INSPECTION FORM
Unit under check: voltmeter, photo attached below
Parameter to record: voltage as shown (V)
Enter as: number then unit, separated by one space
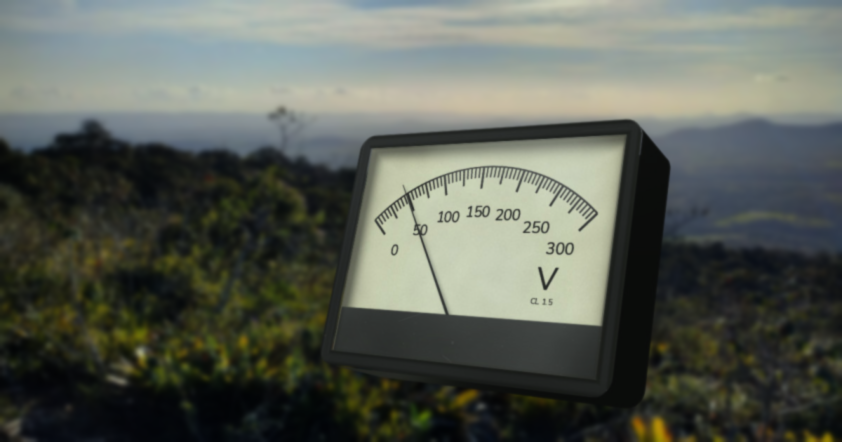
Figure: 50 V
